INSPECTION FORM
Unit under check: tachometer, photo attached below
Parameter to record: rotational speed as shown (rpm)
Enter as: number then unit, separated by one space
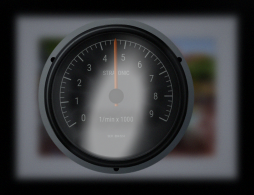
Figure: 4600 rpm
